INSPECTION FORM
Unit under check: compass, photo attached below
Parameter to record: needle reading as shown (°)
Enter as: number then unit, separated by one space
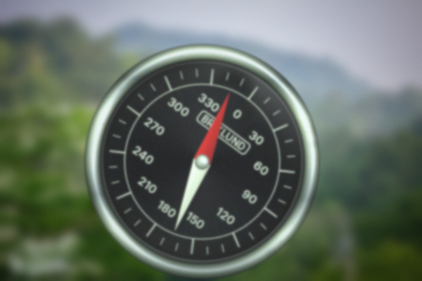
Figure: 345 °
